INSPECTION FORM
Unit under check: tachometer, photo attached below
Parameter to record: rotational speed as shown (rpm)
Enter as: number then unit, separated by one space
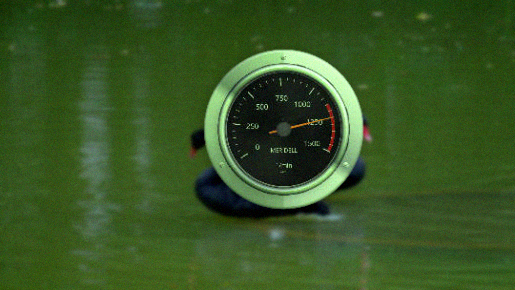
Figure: 1250 rpm
